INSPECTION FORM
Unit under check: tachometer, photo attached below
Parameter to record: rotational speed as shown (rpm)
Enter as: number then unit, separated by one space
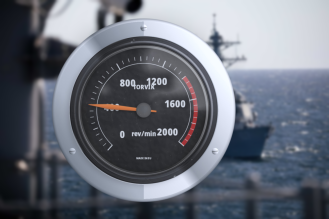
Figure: 400 rpm
